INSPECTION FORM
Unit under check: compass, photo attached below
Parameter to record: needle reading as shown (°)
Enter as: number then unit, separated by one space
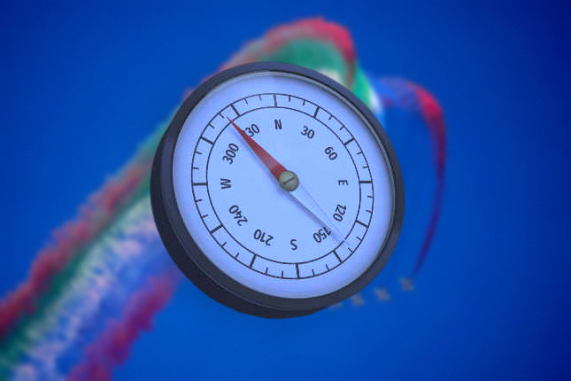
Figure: 320 °
